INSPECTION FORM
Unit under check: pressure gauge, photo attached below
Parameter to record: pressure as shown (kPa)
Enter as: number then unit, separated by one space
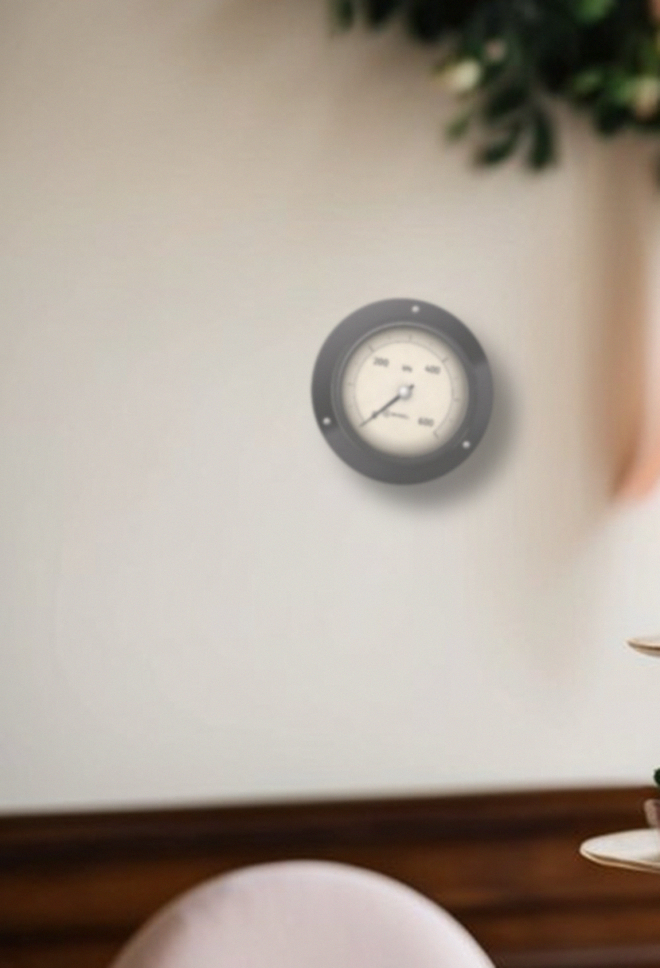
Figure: 0 kPa
